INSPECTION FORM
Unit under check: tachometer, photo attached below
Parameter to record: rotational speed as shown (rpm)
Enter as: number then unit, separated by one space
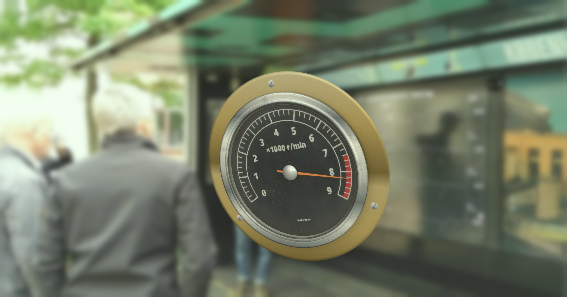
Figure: 8200 rpm
